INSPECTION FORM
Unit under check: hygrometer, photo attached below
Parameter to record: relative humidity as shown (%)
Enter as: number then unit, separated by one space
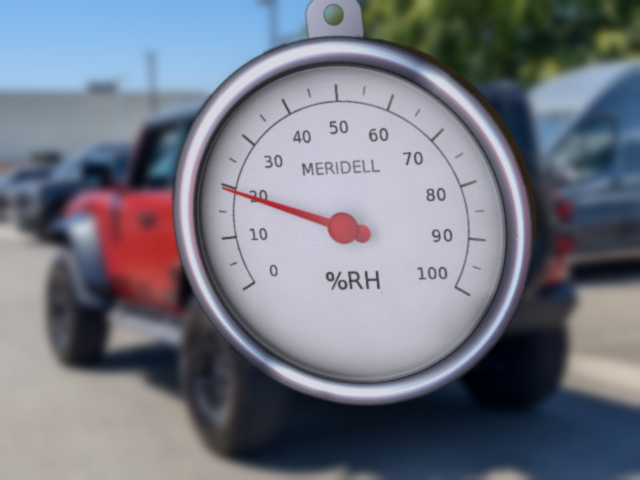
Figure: 20 %
